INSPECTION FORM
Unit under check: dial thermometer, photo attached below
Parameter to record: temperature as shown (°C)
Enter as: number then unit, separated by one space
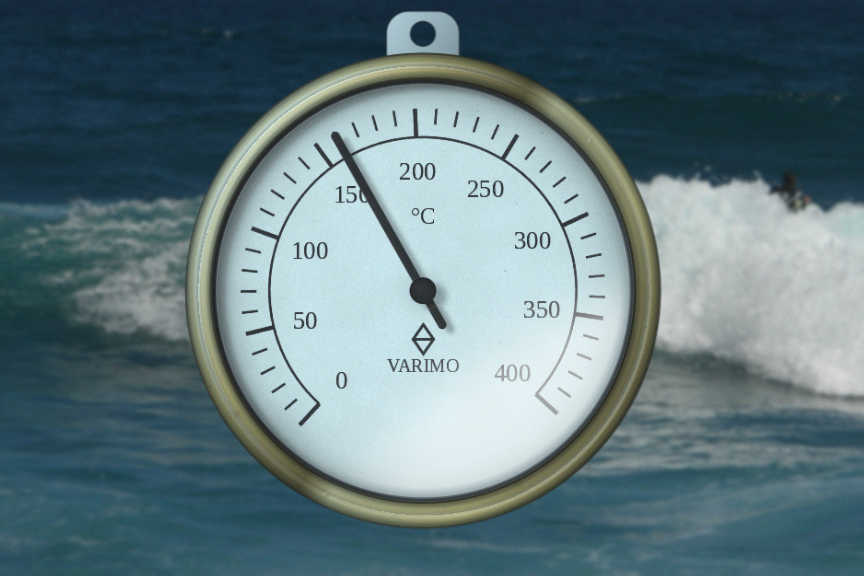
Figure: 160 °C
